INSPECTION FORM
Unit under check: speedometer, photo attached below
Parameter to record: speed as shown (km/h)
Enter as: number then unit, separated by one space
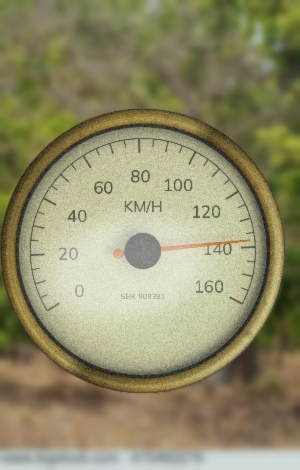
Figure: 137.5 km/h
